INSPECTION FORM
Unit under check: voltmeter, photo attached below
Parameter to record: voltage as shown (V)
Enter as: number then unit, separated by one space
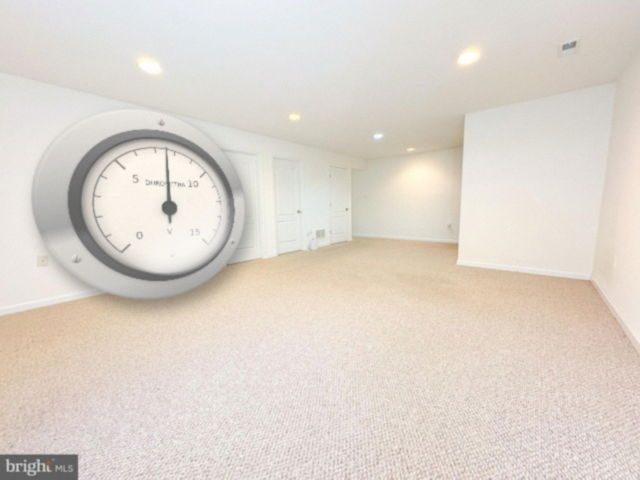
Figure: 7.5 V
